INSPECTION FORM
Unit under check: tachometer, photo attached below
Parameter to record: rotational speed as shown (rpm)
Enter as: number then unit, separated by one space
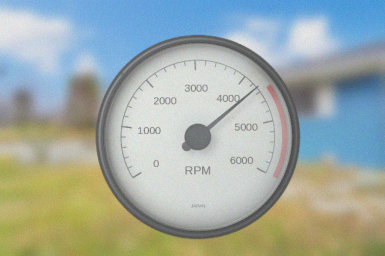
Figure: 4300 rpm
